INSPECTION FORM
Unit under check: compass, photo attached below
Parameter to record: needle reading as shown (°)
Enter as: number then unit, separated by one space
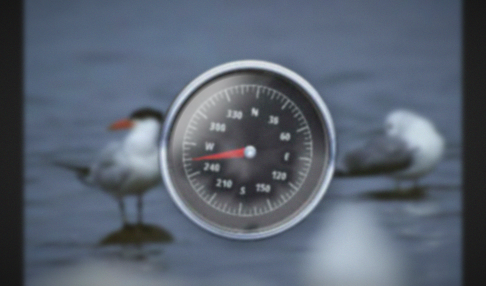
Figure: 255 °
